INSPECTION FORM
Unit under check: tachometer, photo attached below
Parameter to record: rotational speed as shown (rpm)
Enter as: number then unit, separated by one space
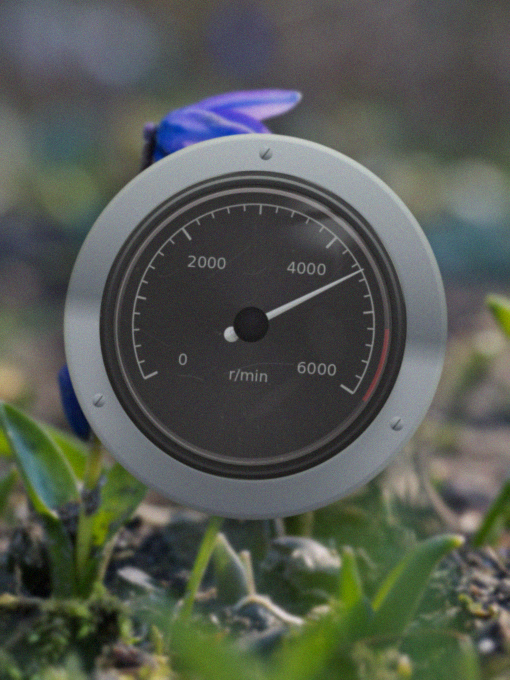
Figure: 4500 rpm
